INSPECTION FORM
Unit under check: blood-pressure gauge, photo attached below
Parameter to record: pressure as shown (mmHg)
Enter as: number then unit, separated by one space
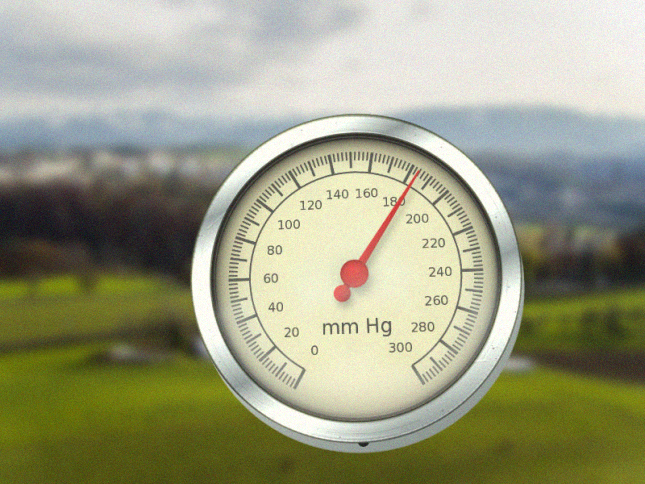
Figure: 184 mmHg
